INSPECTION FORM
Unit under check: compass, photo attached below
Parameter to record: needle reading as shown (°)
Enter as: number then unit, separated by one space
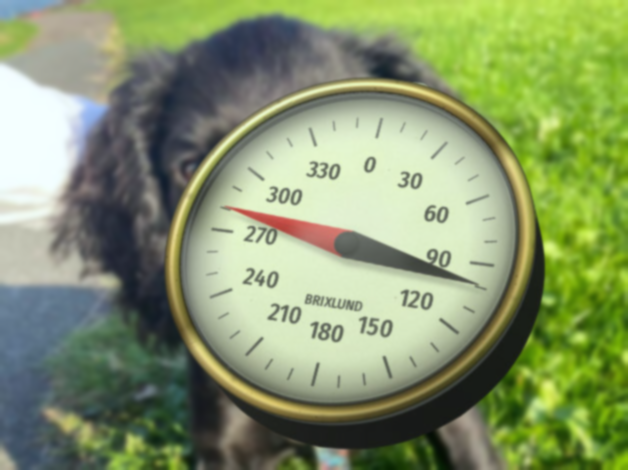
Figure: 280 °
